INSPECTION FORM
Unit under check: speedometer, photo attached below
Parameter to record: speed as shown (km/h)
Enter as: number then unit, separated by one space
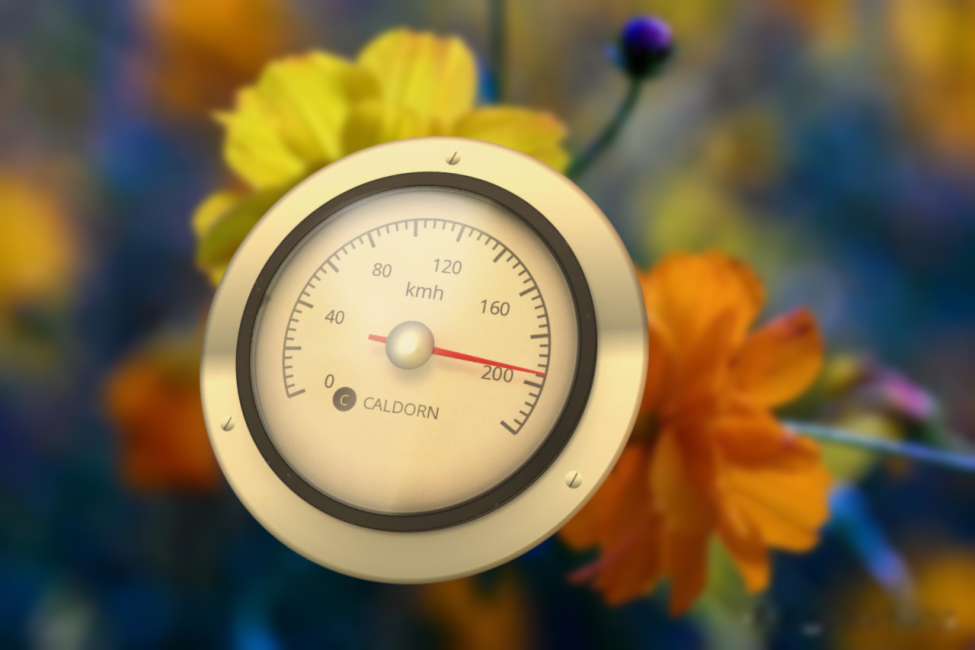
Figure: 196 km/h
